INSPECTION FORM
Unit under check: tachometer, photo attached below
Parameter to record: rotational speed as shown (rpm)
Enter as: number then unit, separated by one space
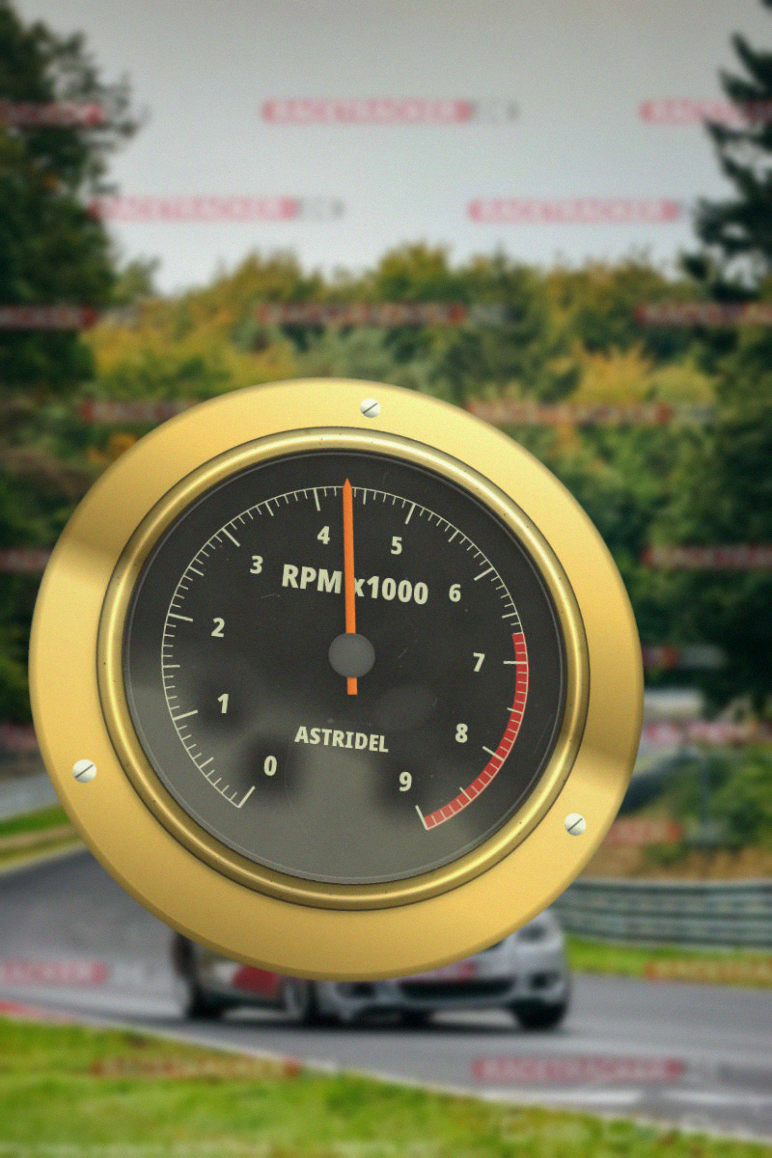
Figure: 4300 rpm
